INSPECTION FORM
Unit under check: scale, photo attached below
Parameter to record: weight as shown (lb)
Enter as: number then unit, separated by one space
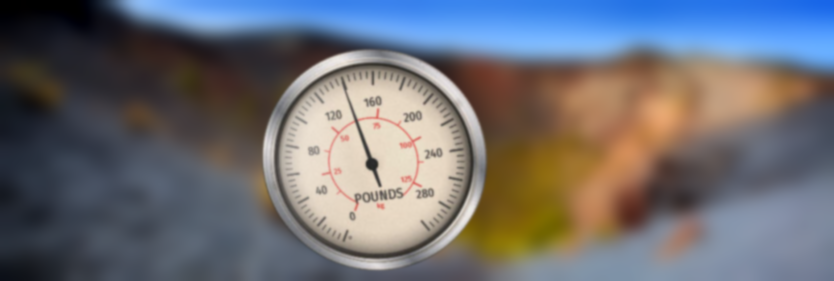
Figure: 140 lb
